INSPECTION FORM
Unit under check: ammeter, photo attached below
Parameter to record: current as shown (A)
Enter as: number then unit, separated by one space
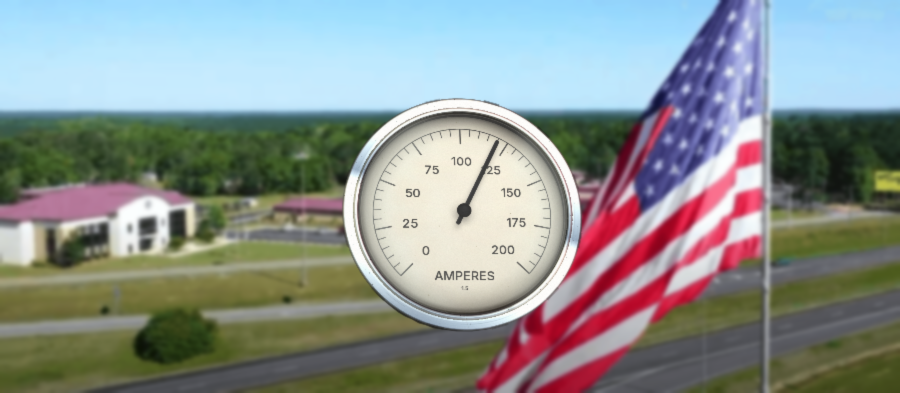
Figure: 120 A
